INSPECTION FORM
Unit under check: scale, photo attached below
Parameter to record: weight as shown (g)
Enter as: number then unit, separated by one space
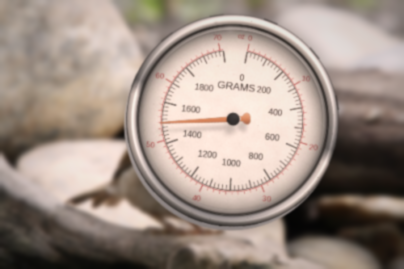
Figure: 1500 g
